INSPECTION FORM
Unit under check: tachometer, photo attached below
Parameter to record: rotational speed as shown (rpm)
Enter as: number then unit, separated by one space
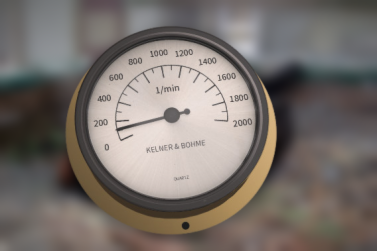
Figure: 100 rpm
